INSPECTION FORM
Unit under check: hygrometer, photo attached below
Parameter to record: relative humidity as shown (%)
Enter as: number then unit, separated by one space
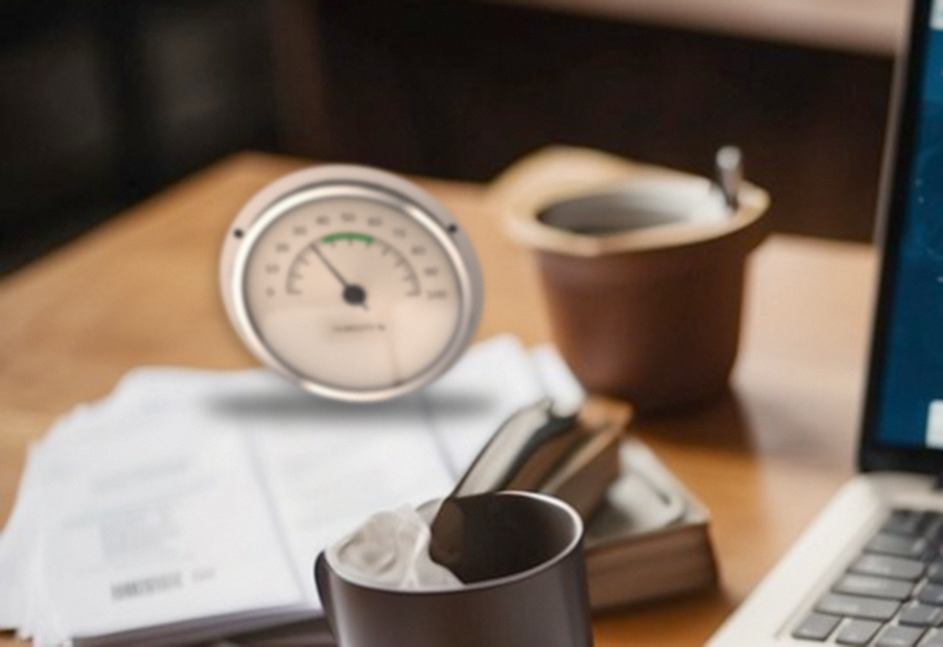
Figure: 30 %
